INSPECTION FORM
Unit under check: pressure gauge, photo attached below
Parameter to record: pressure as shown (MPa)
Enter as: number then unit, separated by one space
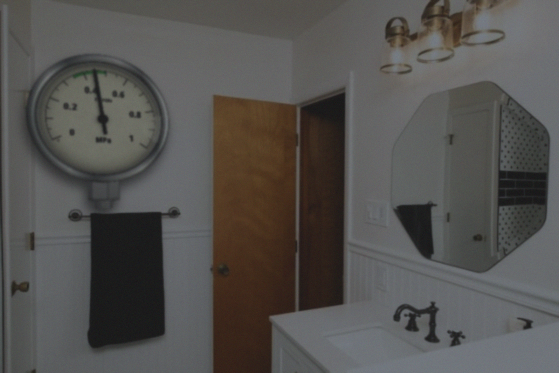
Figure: 0.45 MPa
